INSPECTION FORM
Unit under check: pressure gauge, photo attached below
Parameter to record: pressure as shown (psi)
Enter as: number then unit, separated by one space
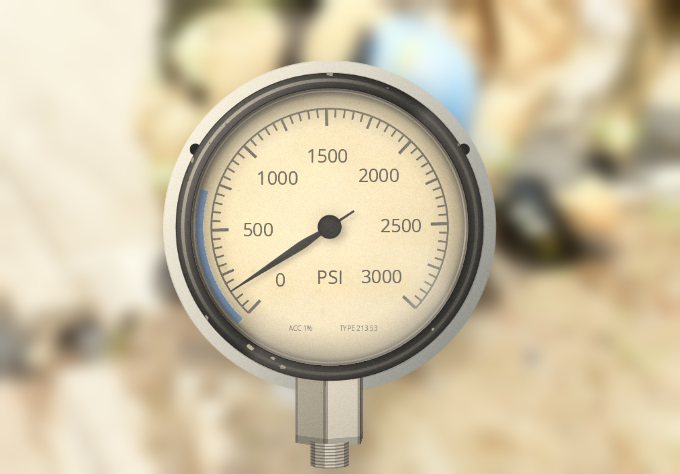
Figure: 150 psi
